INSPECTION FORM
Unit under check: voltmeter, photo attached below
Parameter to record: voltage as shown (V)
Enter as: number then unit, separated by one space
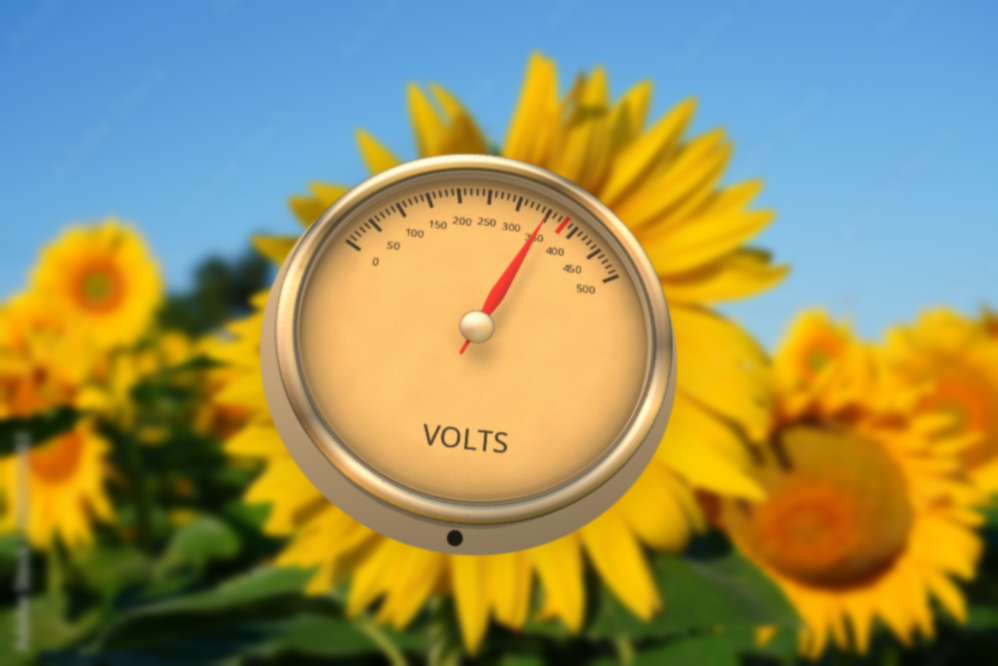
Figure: 350 V
